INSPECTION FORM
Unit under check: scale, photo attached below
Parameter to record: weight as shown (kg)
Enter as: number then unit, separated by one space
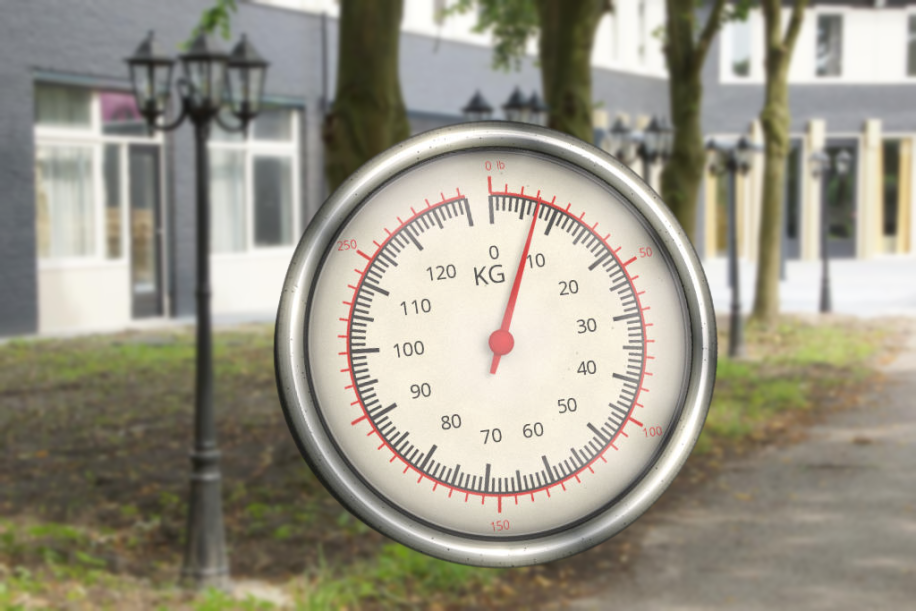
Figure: 7 kg
